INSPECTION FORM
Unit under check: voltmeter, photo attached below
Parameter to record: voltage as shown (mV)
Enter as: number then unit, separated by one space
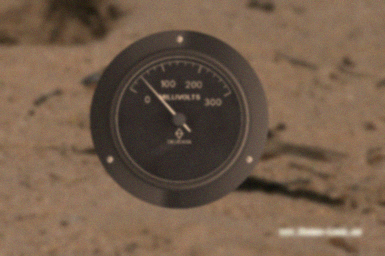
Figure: 40 mV
